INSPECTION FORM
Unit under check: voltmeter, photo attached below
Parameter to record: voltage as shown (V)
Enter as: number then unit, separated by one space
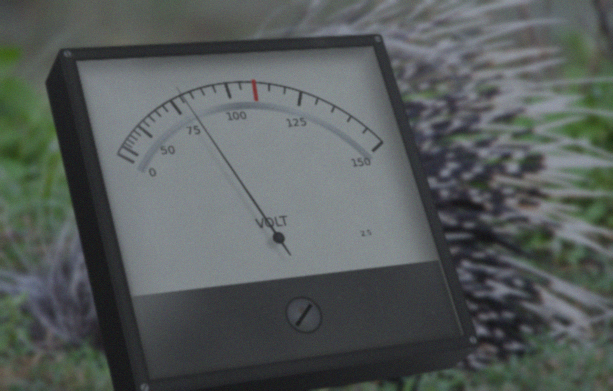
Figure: 80 V
